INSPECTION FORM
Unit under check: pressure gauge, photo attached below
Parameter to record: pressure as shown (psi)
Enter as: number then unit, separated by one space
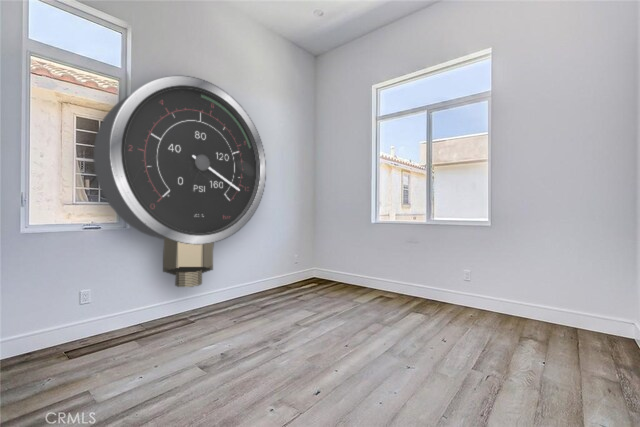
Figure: 150 psi
